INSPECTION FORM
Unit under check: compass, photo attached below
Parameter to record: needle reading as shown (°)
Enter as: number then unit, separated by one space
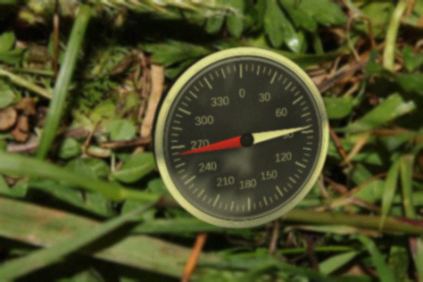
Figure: 265 °
